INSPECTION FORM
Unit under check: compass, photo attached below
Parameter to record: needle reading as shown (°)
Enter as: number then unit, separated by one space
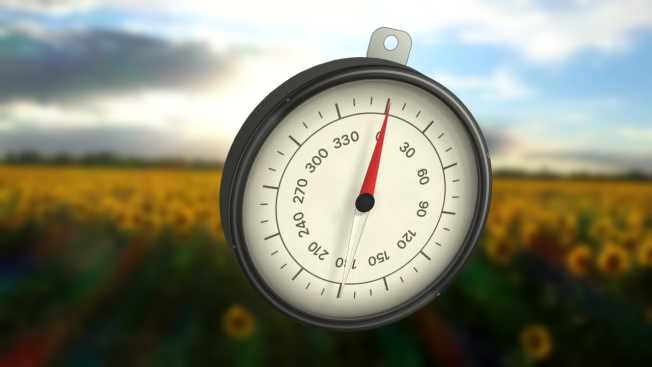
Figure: 0 °
